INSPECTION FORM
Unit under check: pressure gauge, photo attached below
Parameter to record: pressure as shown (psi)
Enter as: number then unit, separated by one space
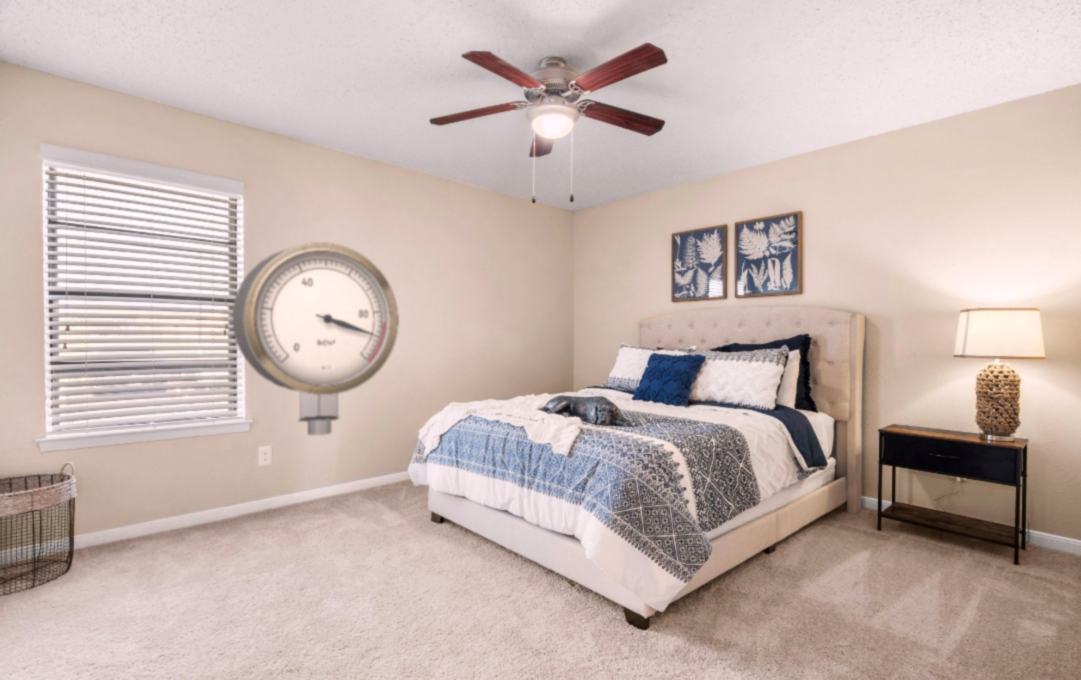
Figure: 90 psi
